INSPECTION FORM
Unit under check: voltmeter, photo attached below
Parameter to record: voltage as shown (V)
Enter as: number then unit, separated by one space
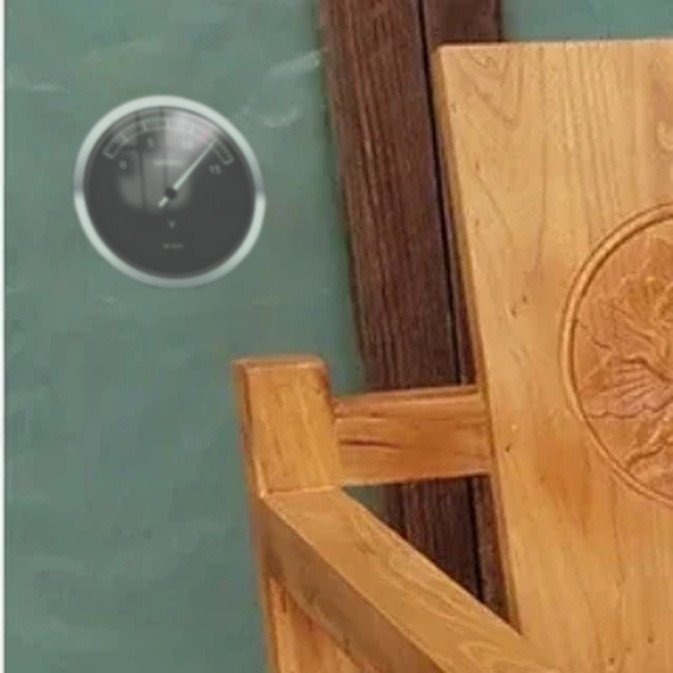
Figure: 12.5 V
